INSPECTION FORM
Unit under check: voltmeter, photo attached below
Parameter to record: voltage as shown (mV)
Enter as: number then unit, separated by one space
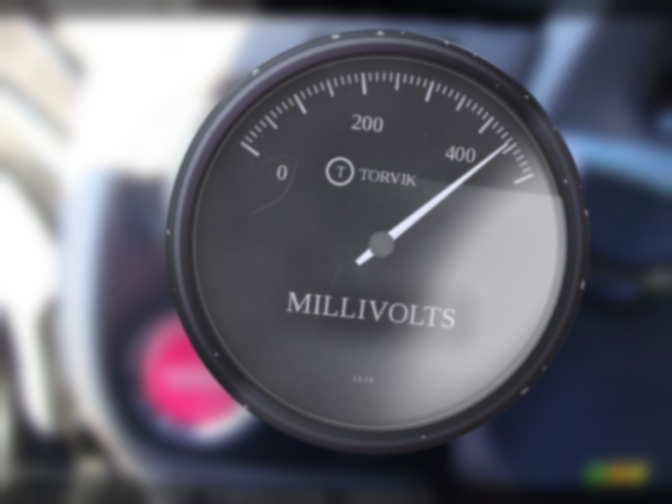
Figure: 440 mV
